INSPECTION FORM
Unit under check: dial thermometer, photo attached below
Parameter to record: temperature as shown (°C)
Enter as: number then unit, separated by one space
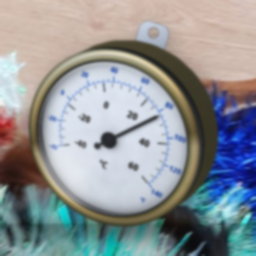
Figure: 28 °C
